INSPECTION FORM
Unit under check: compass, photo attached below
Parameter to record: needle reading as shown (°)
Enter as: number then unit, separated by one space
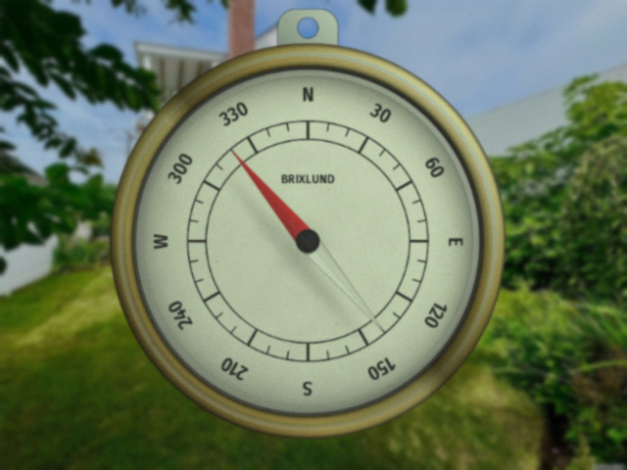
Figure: 320 °
